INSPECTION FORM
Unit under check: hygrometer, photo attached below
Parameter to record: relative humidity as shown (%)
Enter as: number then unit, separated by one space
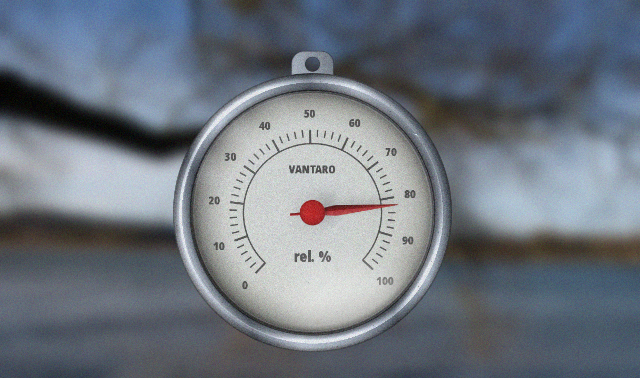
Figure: 82 %
